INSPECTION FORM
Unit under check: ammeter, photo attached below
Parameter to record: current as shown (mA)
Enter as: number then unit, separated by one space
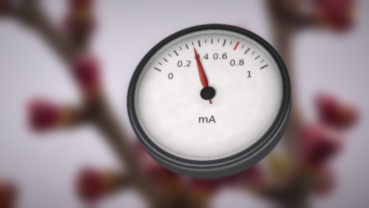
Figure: 0.35 mA
